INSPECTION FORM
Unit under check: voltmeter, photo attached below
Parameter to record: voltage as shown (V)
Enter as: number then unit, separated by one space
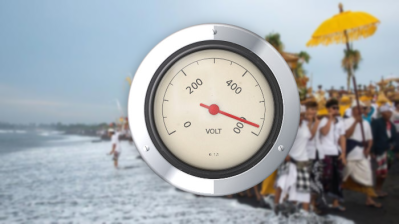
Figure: 575 V
